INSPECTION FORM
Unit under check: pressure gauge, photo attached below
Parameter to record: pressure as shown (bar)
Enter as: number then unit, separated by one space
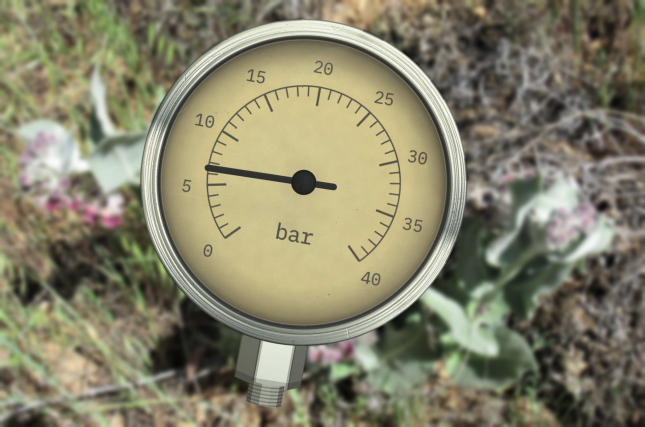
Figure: 6.5 bar
